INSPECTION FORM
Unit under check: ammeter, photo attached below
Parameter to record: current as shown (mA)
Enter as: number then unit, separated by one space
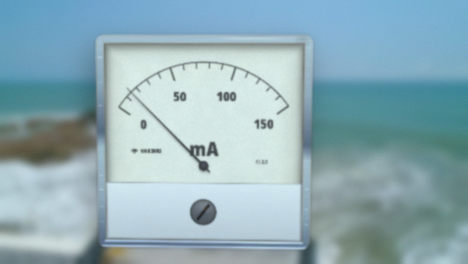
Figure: 15 mA
